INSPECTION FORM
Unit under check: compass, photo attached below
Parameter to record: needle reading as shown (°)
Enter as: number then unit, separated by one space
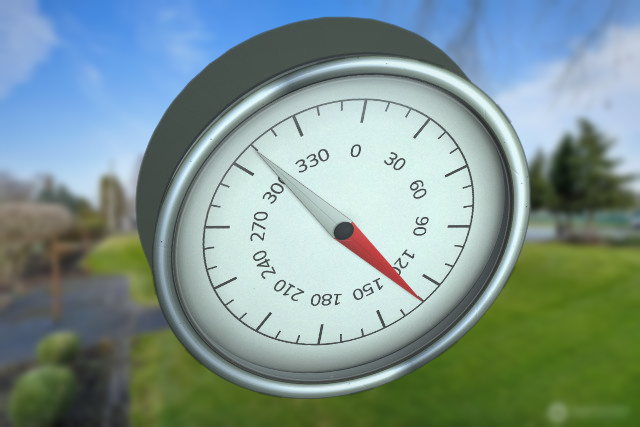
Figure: 130 °
